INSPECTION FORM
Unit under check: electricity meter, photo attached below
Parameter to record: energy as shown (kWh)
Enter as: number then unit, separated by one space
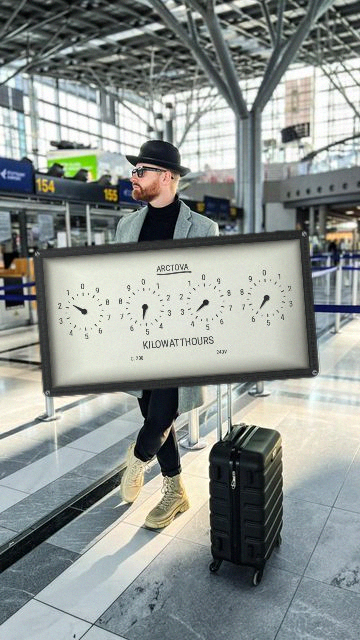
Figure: 1536 kWh
